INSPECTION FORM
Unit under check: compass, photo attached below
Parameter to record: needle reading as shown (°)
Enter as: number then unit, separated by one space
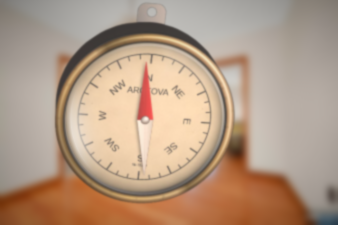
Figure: 355 °
